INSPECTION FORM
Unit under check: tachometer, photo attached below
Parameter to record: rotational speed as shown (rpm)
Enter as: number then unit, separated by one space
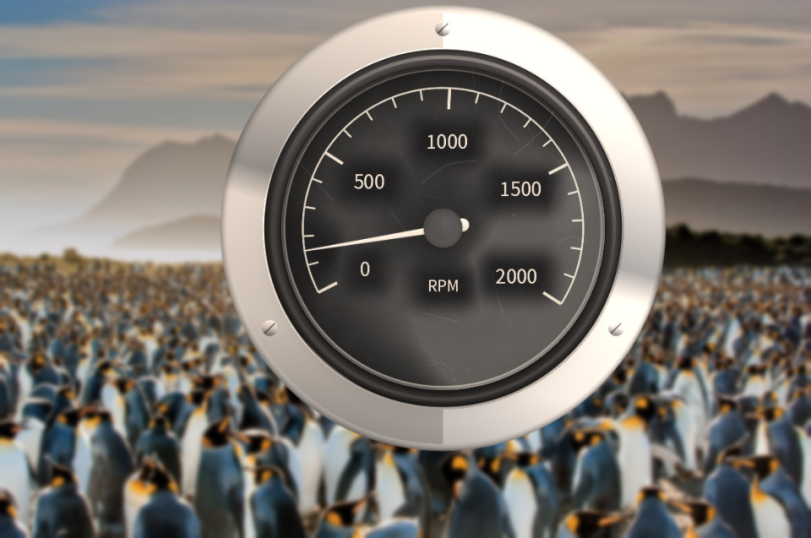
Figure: 150 rpm
